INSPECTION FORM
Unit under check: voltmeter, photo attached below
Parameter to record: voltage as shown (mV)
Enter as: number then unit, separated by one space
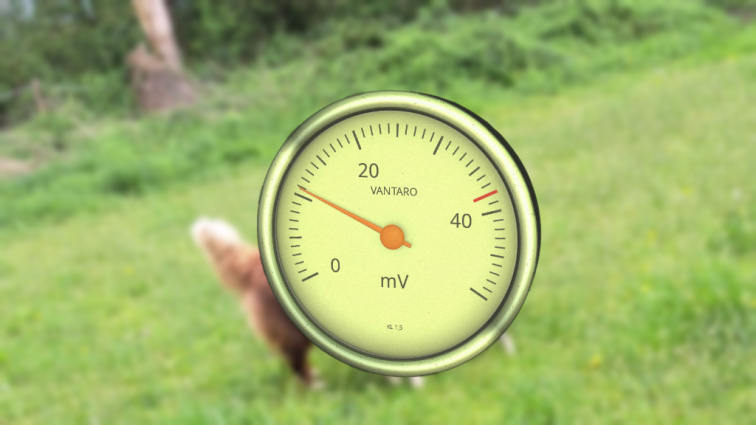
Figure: 11 mV
